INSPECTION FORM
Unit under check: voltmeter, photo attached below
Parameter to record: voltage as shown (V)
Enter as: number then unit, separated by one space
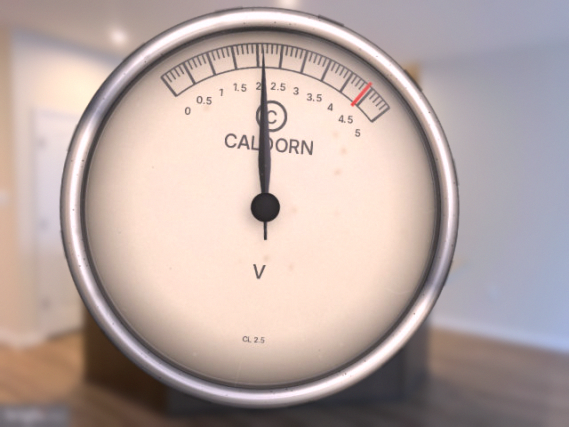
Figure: 2.1 V
